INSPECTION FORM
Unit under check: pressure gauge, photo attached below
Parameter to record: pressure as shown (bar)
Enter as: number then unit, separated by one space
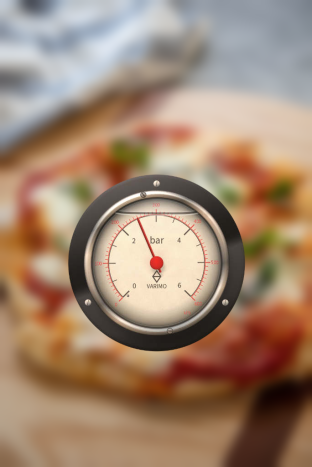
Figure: 2.5 bar
